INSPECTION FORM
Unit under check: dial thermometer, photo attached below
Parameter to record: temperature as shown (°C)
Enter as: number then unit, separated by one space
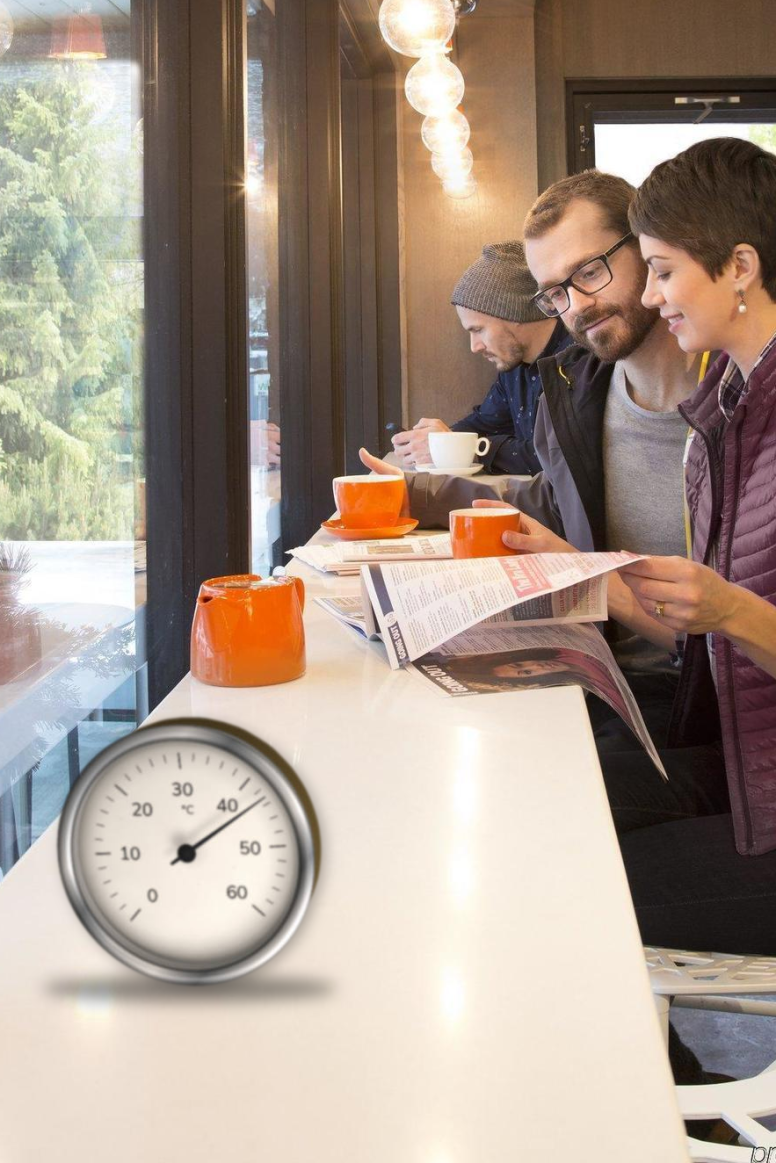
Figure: 43 °C
